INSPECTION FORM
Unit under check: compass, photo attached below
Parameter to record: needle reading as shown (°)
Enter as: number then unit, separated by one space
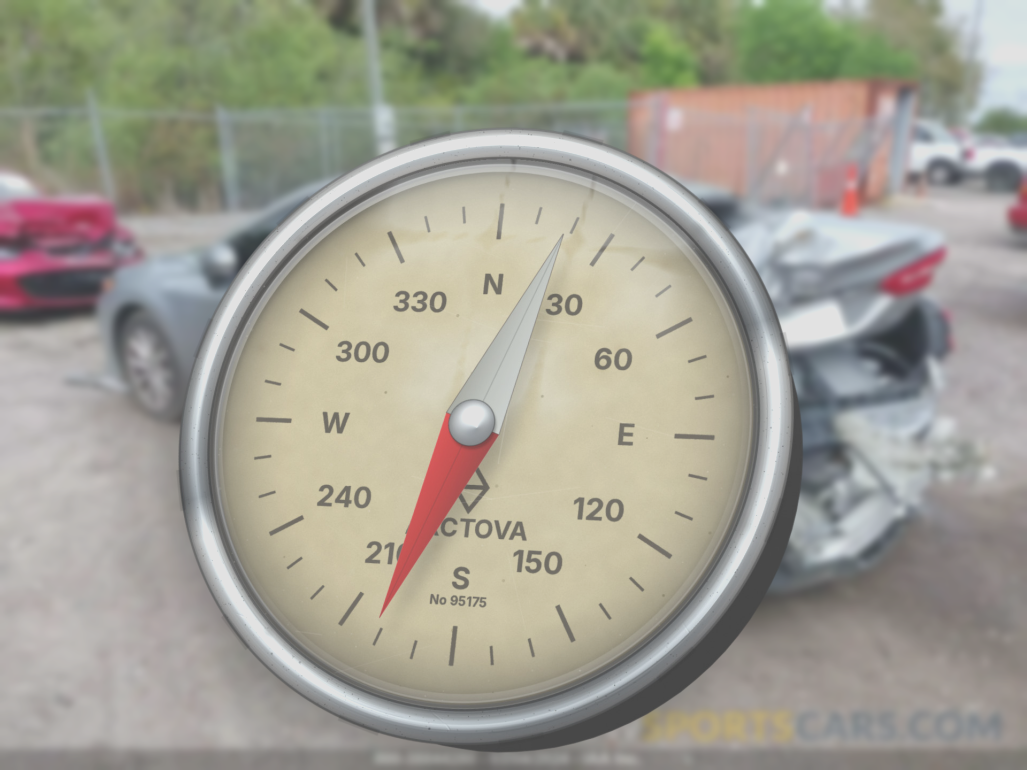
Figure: 200 °
